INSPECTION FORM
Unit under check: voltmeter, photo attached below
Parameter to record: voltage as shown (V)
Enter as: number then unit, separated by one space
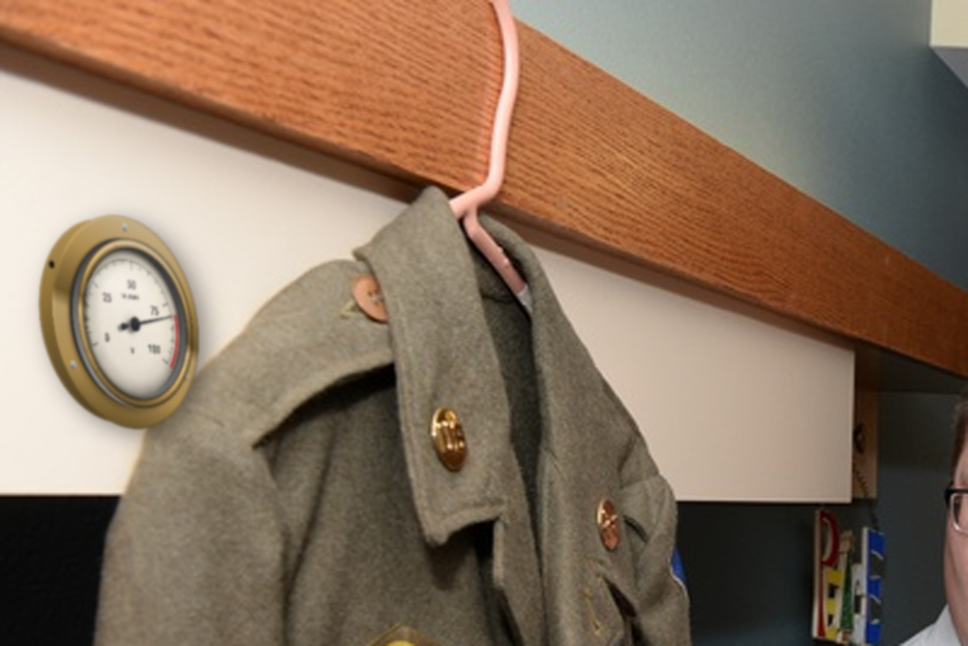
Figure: 80 V
